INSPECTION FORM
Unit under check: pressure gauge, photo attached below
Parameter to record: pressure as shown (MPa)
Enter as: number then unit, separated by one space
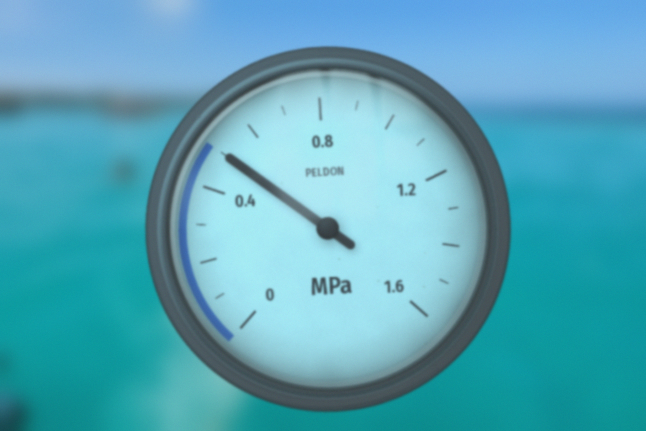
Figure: 0.5 MPa
